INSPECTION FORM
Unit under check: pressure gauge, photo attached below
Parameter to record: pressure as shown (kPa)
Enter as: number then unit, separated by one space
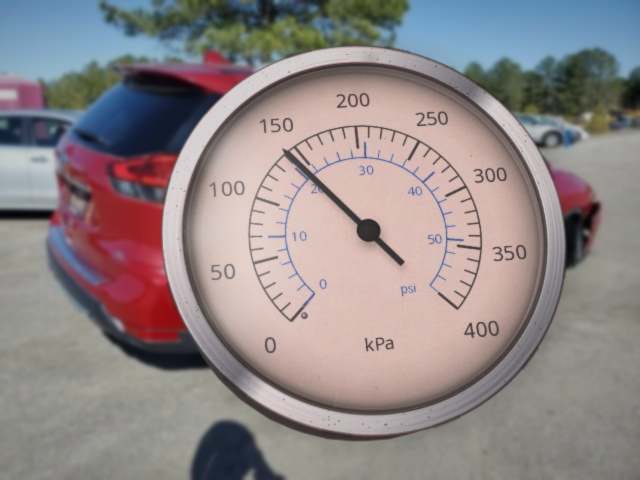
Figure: 140 kPa
